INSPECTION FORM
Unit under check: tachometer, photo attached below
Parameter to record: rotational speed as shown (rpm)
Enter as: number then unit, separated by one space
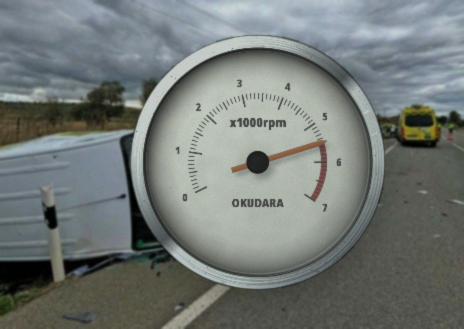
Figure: 5500 rpm
